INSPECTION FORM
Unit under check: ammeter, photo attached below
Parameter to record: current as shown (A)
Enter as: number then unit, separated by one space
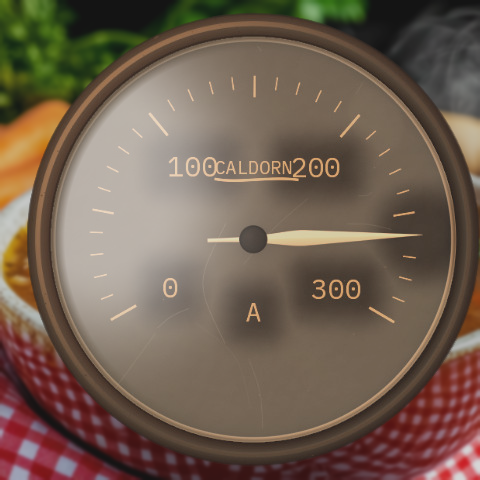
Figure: 260 A
